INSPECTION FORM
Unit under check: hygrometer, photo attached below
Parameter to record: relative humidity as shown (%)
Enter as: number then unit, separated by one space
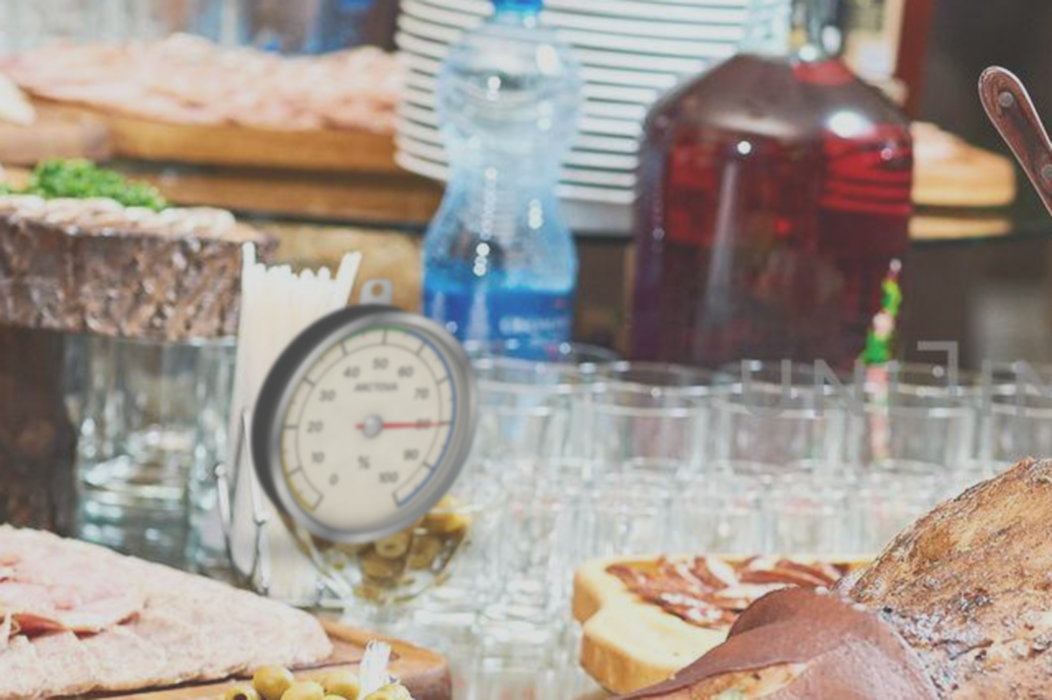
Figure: 80 %
